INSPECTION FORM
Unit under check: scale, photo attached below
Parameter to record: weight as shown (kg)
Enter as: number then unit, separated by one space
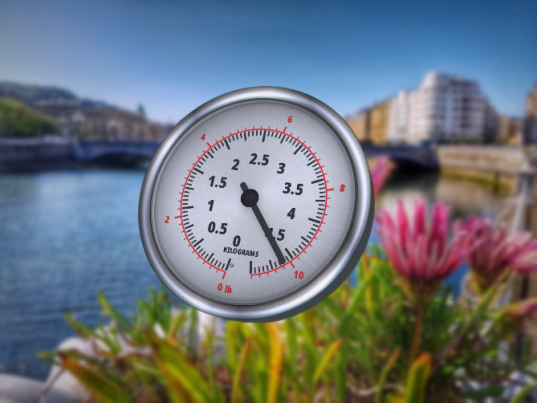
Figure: 4.6 kg
